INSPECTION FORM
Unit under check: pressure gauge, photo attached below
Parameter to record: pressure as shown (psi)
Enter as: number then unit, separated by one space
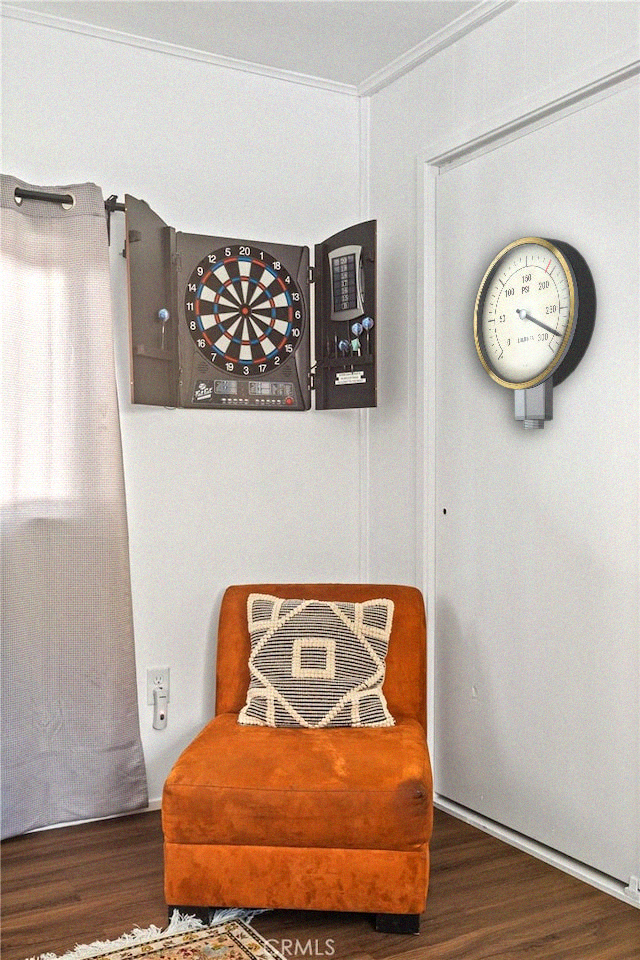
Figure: 280 psi
